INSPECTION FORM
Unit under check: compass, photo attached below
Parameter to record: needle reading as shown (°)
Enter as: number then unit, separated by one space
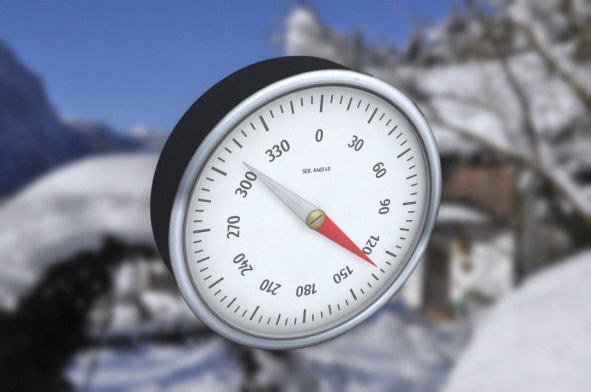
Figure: 130 °
